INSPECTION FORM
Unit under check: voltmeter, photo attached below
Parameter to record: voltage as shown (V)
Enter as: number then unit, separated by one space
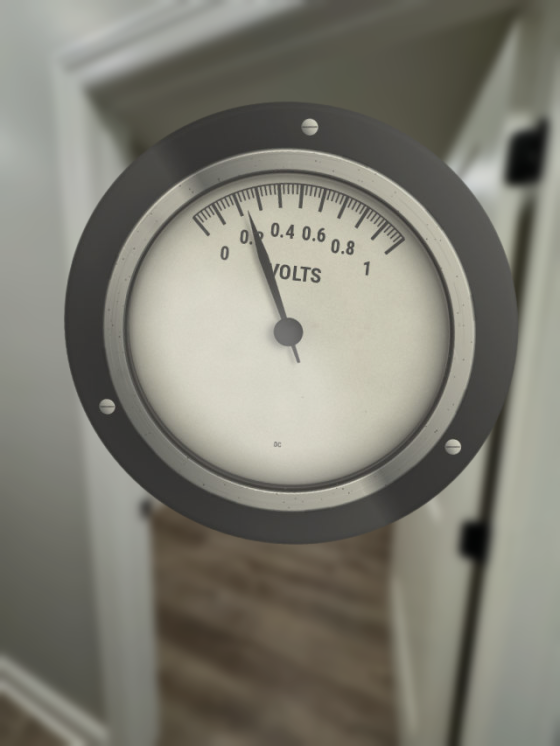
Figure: 0.24 V
